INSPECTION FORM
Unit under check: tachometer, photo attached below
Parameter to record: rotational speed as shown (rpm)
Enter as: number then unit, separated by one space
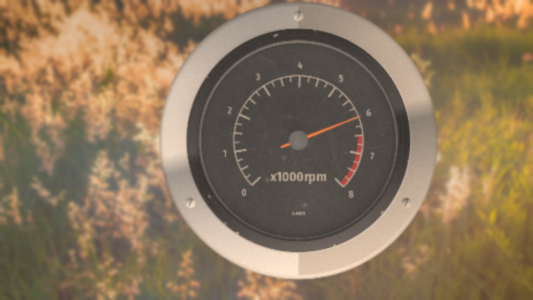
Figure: 6000 rpm
